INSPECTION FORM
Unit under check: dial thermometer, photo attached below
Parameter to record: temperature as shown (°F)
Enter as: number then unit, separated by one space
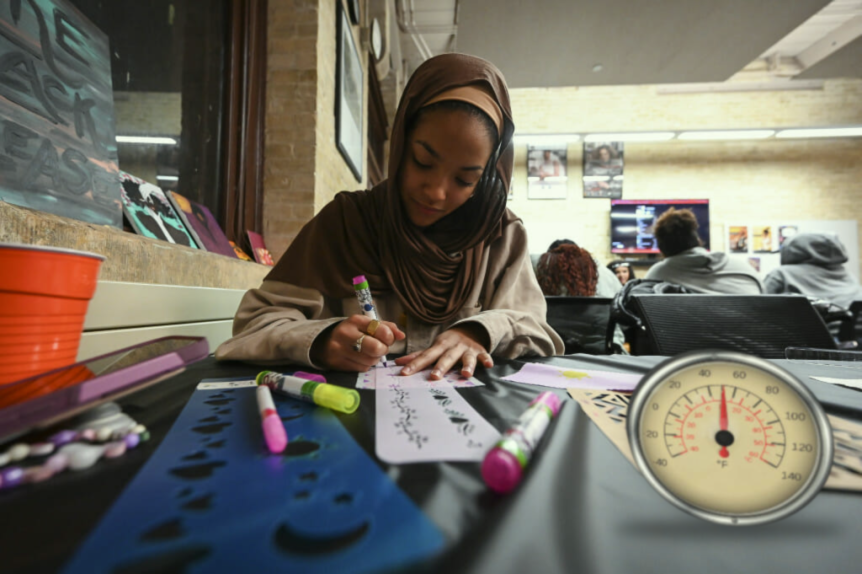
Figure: 50 °F
